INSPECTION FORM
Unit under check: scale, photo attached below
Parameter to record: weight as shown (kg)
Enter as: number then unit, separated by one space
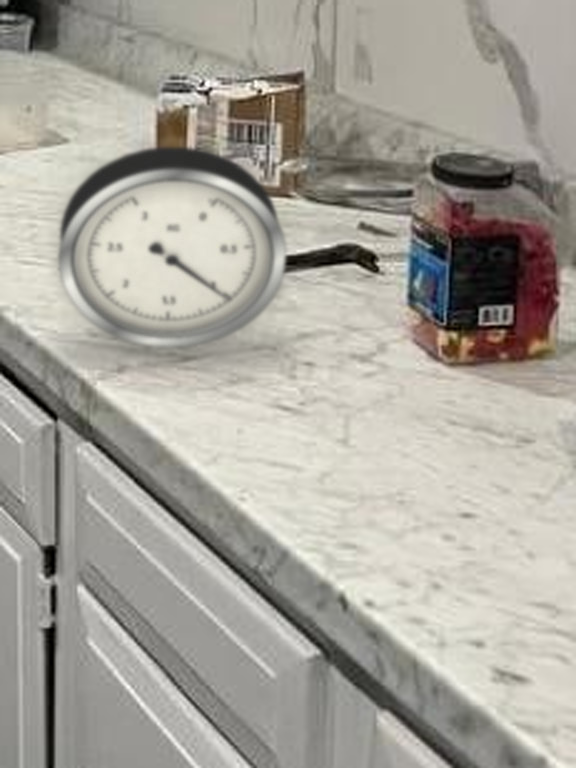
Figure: 1 kg
